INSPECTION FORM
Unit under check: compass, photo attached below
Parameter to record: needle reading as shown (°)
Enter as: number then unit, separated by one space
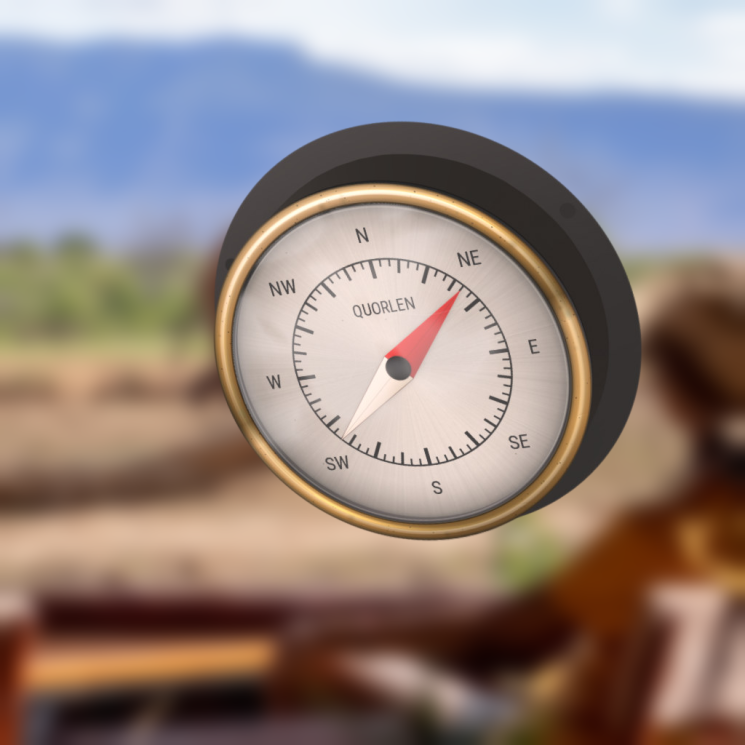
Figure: 50 °
